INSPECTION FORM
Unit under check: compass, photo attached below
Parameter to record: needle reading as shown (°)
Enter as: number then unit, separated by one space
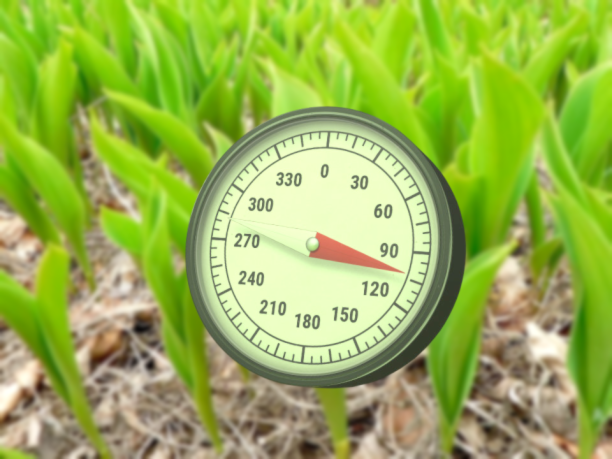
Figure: 102.5 °
